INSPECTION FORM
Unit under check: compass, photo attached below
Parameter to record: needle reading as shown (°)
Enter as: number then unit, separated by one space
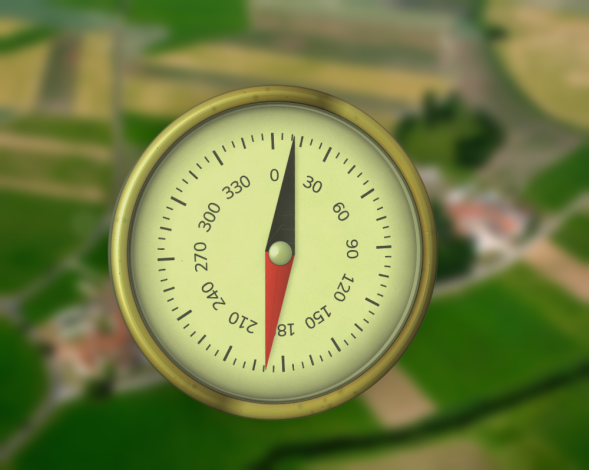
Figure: 190 °
